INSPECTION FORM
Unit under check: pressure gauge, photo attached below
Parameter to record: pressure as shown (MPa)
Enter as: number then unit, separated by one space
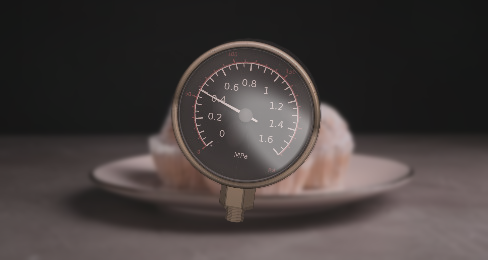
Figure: 0.4 MPa
